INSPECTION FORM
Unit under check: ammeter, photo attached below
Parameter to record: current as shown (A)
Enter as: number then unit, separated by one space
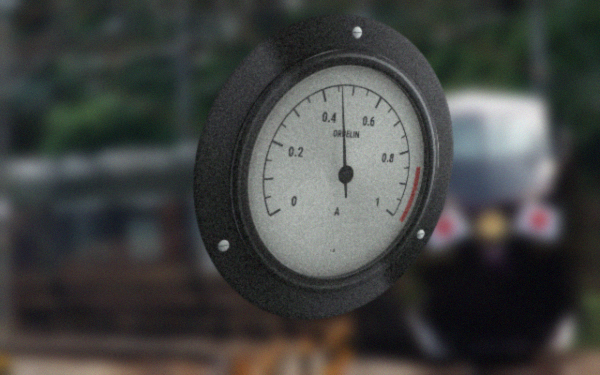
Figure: 0.45 A
